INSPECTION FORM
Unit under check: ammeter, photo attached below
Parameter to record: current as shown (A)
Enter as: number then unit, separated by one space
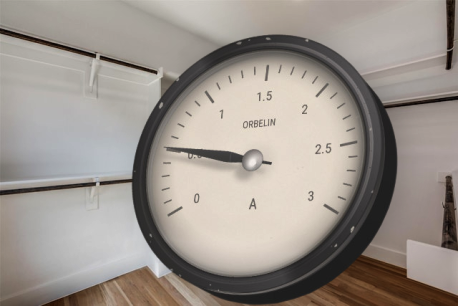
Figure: 0.5 A
